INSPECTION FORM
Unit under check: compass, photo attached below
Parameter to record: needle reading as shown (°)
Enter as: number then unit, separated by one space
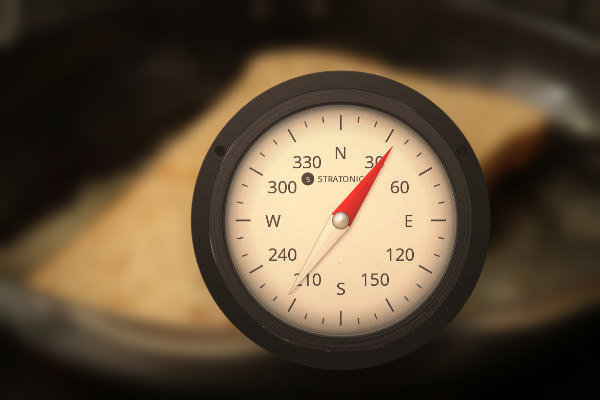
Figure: 35 °
